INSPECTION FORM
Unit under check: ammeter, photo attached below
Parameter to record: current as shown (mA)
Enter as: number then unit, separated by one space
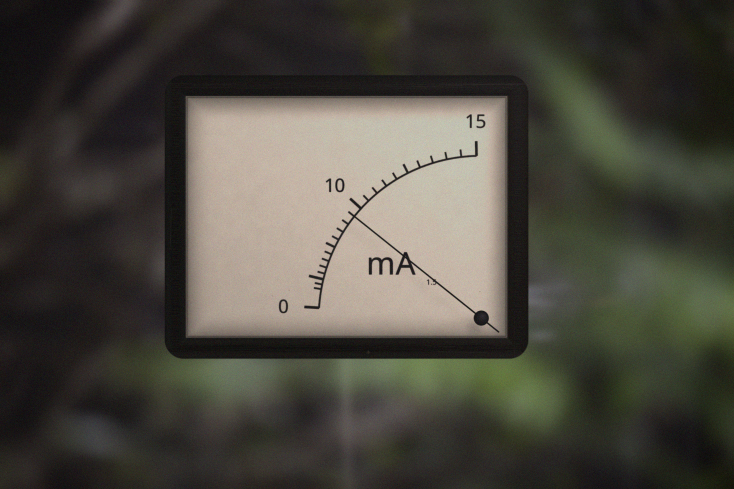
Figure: 9.5 mA
